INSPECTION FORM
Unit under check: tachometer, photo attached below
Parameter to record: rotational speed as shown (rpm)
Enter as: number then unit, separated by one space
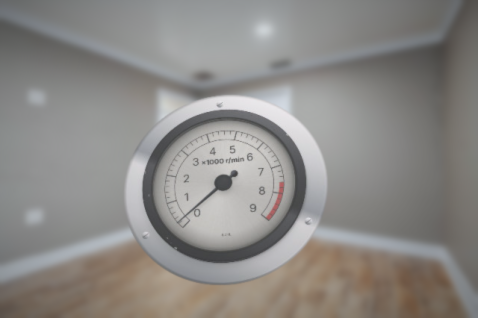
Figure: 200 rpm
